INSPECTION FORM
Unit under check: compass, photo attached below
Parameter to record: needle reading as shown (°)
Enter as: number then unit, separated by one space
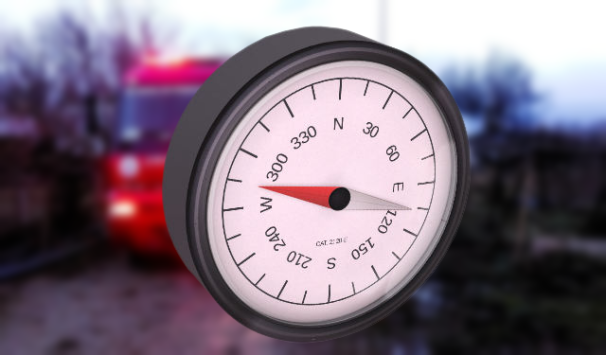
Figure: 285 °
